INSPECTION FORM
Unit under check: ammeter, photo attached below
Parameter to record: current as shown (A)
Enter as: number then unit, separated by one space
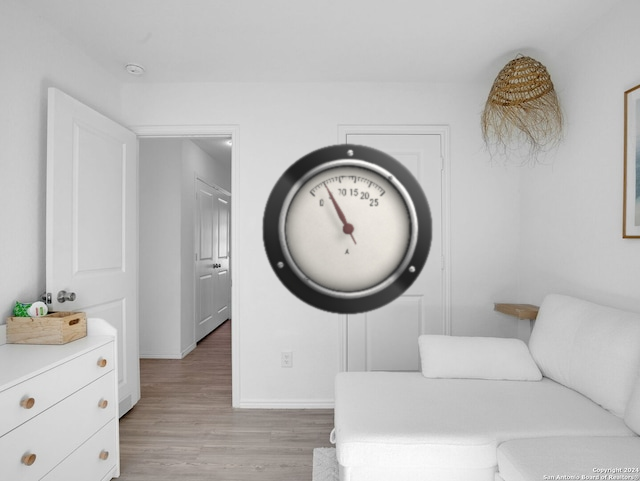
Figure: 5 A
